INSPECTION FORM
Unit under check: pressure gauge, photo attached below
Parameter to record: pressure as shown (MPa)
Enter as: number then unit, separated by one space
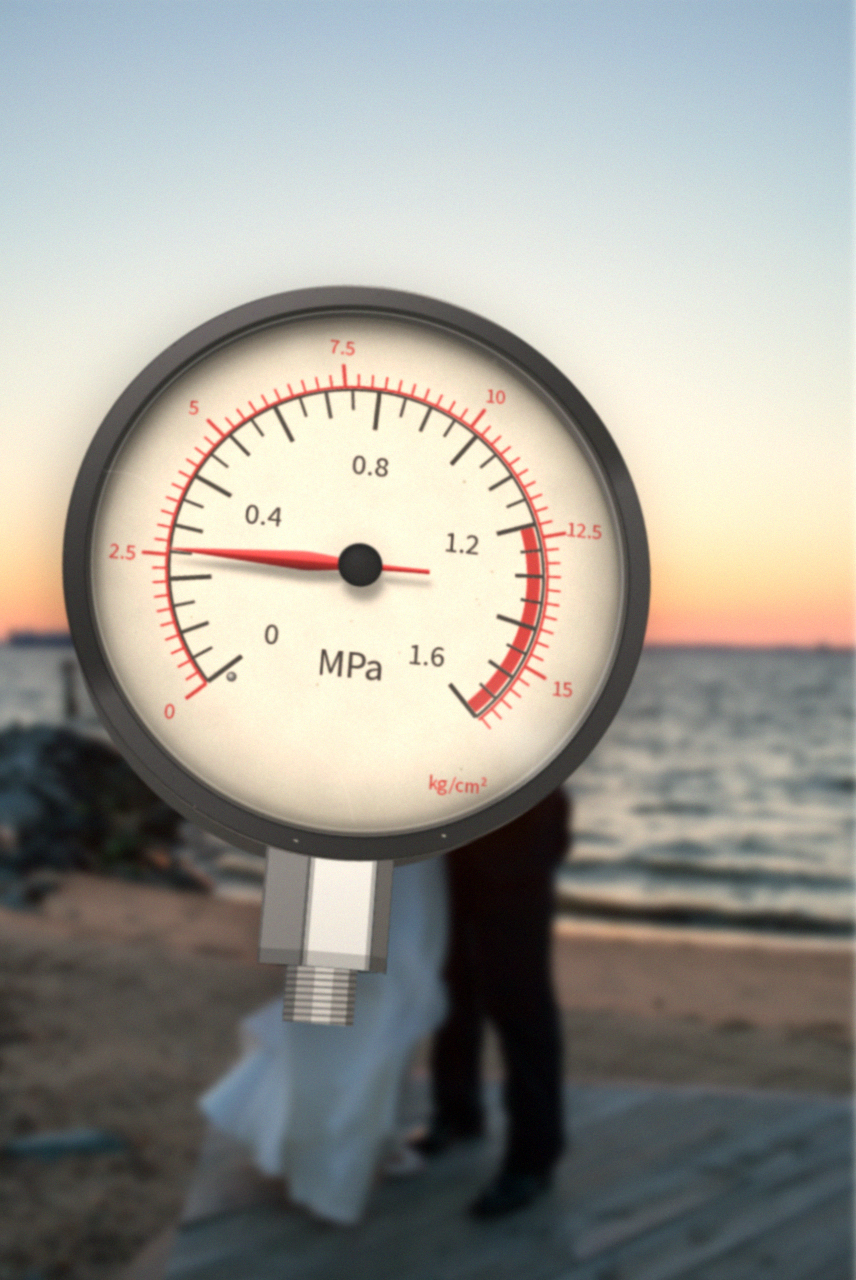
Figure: 0.25 MPa
